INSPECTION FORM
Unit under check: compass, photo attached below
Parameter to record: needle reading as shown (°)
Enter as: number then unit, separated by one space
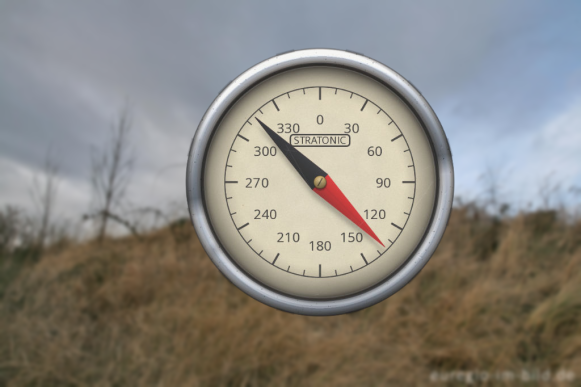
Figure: 135 °
